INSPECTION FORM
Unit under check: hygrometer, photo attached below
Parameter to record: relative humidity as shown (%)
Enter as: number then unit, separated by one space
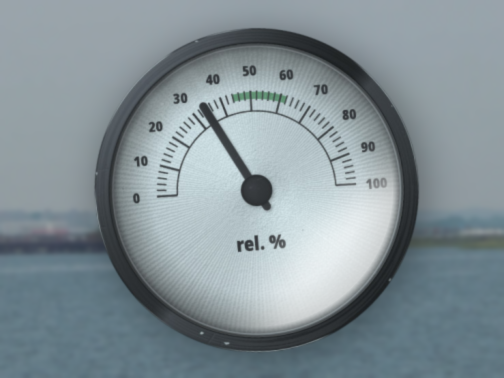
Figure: 34 %
